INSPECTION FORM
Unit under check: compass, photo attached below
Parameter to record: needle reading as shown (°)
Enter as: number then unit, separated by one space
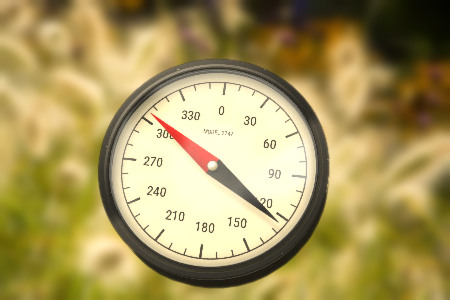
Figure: 305 °
